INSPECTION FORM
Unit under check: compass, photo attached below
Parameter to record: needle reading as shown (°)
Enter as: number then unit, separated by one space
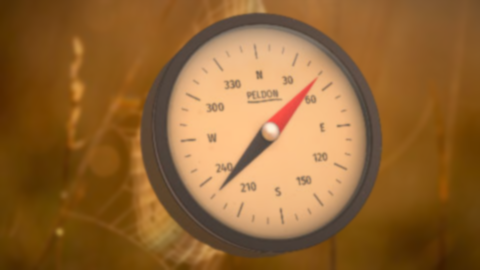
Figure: 50 °
